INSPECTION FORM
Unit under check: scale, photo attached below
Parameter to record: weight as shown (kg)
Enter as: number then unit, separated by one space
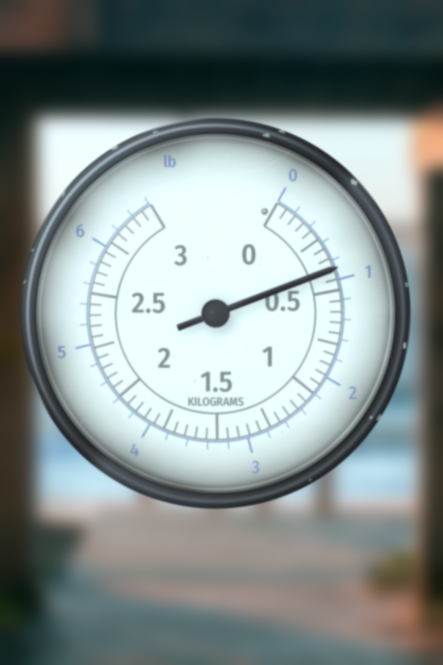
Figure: 0.4 kg
